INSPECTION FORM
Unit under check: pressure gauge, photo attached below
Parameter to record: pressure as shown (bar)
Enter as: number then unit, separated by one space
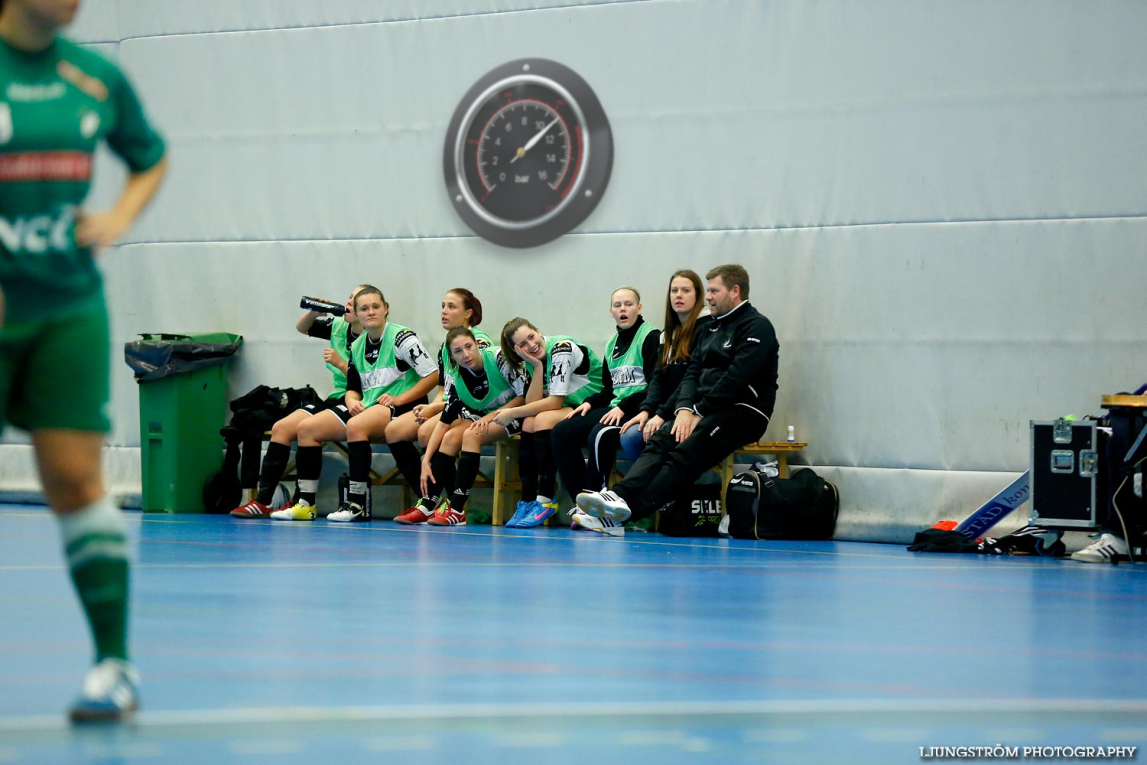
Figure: 11 bar
